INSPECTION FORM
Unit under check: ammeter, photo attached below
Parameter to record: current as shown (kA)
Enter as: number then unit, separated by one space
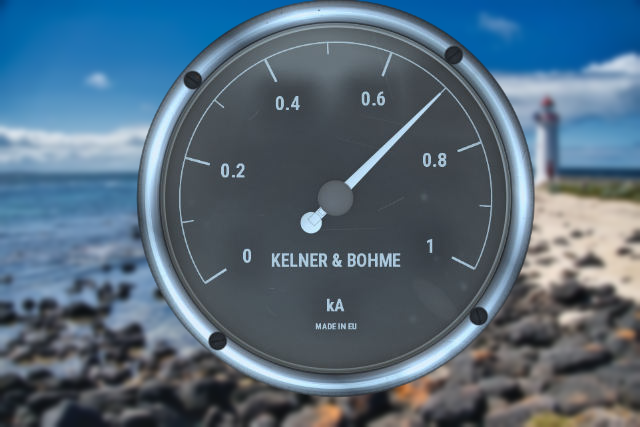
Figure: 0.7 kA
